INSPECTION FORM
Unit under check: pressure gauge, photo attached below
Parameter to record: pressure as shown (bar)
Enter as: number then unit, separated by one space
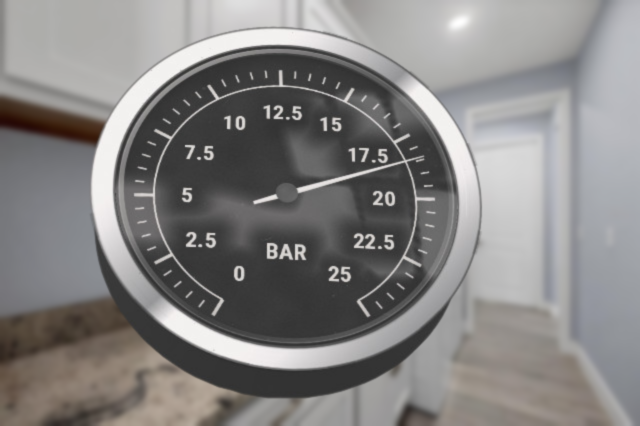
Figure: 18.5 bar
